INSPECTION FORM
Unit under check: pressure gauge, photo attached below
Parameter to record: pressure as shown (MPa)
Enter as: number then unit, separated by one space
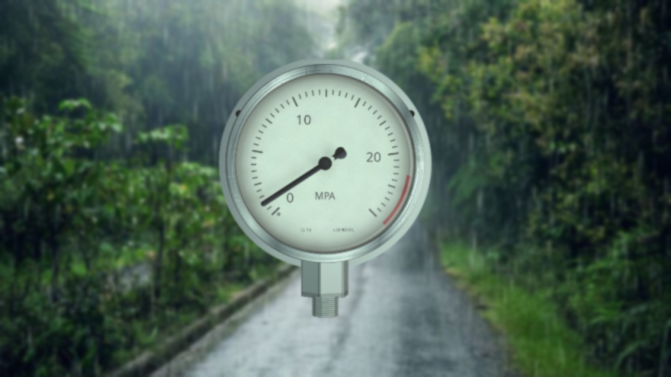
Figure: 1 MPa
